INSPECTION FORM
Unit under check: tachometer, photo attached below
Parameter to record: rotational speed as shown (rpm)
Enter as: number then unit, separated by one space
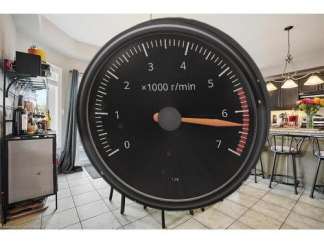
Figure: 6300 rpm
